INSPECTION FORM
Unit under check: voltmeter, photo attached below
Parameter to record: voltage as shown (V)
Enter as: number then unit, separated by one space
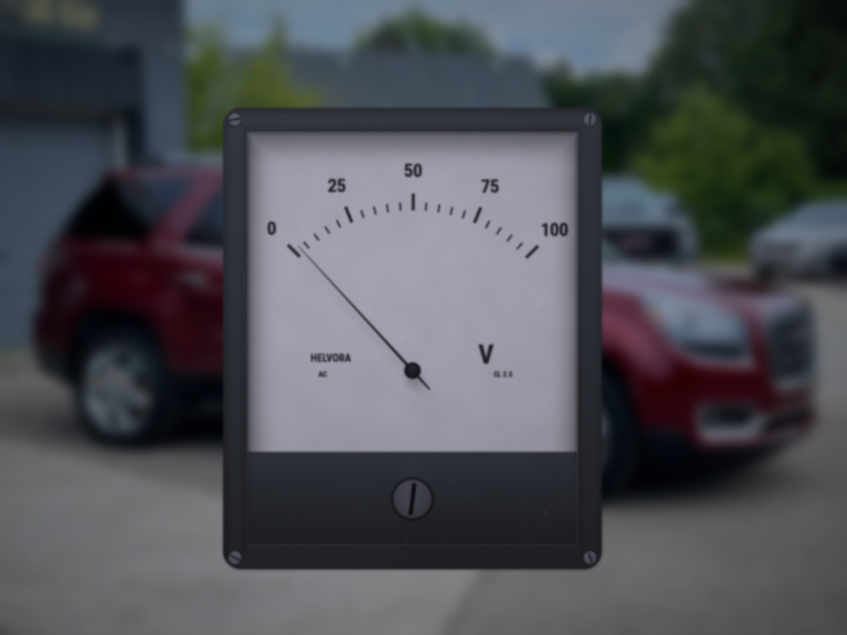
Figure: 2.5 V
